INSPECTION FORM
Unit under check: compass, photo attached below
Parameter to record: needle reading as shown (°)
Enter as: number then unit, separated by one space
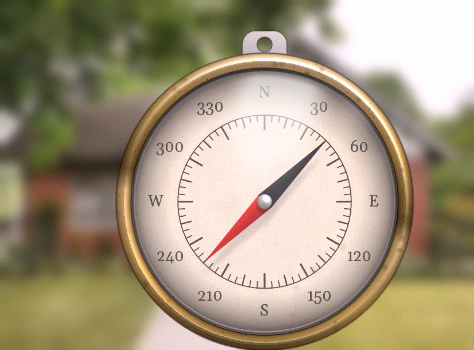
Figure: 225 °
